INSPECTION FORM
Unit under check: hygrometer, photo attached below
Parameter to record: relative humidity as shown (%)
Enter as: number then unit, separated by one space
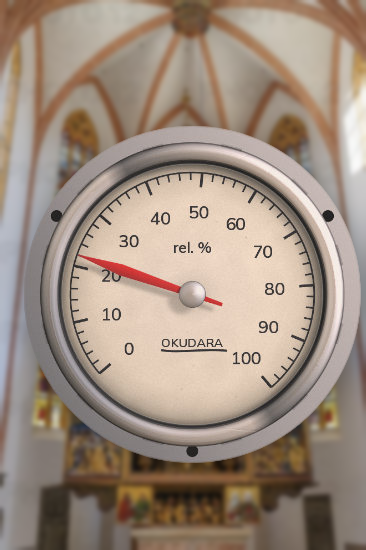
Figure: 22 %
